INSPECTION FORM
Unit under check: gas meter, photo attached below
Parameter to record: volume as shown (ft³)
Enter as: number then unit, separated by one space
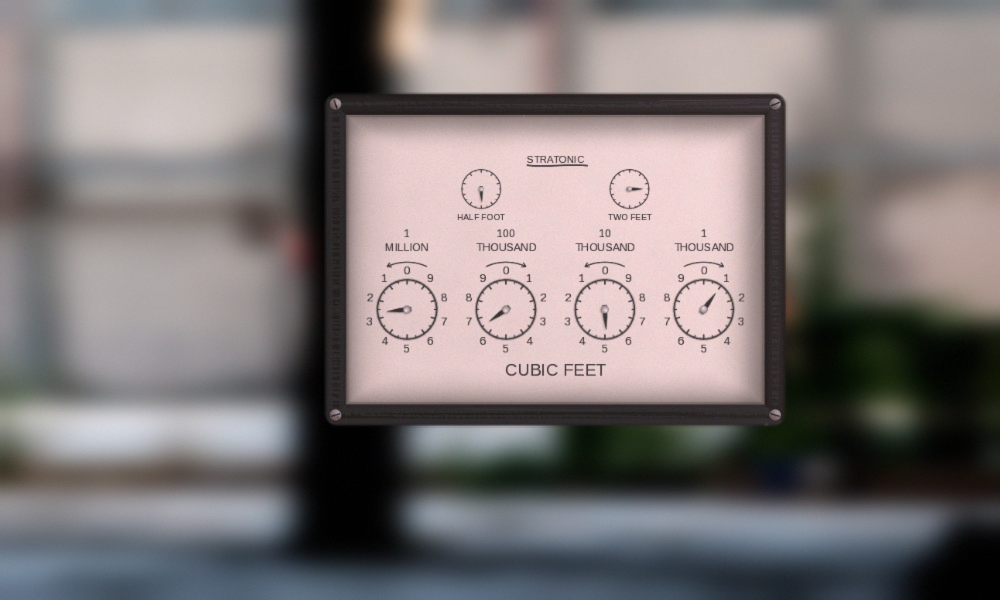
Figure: 265100 ft³
